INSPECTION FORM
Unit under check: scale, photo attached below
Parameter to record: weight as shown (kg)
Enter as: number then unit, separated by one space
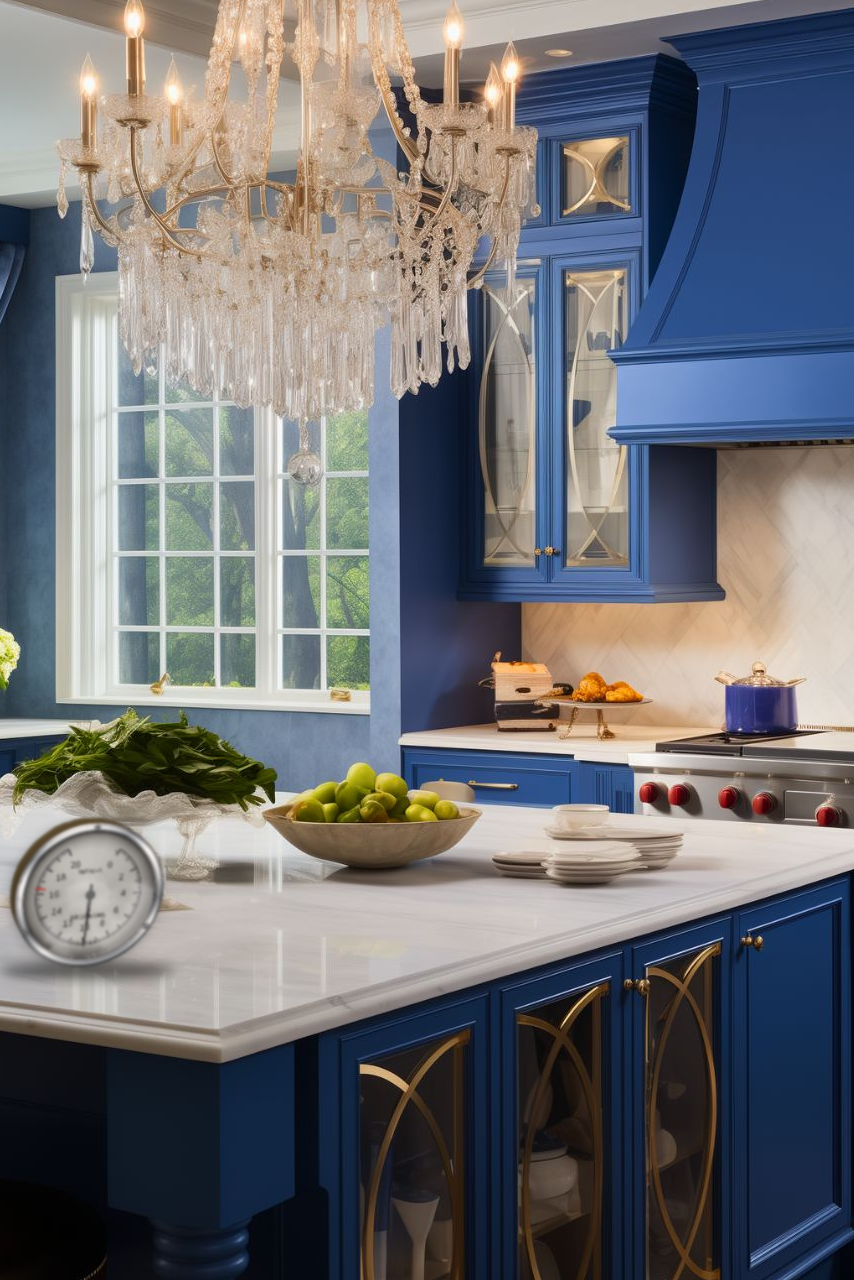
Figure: 10 kg
